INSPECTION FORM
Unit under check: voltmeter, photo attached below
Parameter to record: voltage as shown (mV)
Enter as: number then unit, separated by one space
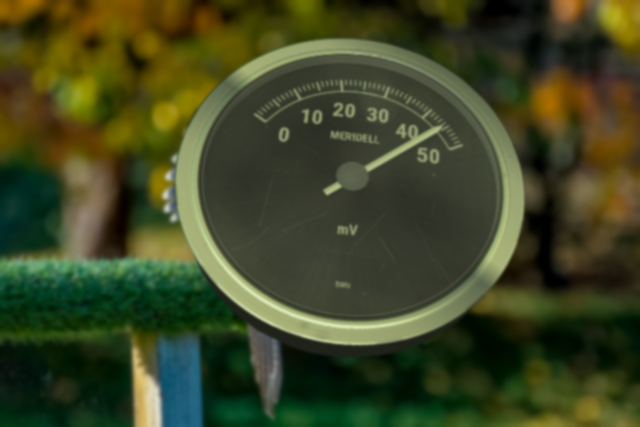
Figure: 45 mV
